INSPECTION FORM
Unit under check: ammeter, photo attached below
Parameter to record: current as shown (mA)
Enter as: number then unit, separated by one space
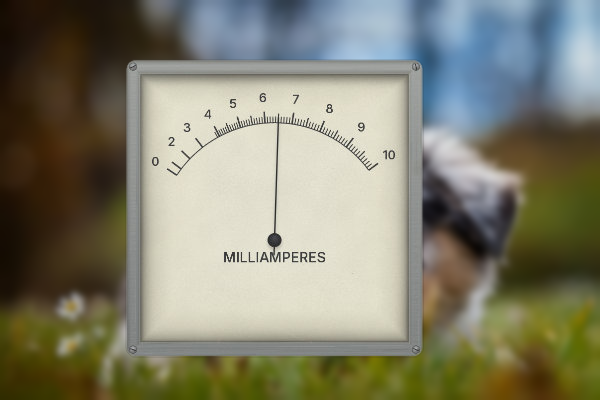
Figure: 6.5 mA
